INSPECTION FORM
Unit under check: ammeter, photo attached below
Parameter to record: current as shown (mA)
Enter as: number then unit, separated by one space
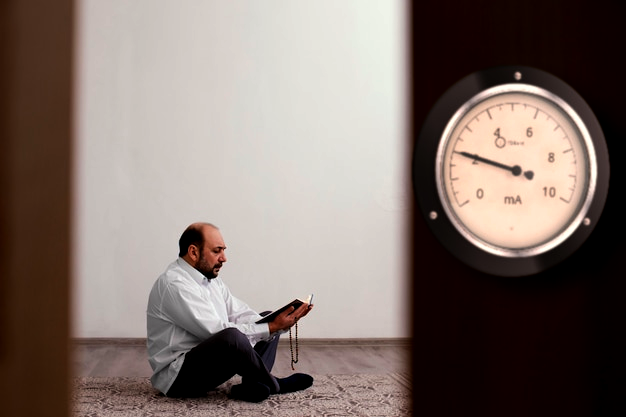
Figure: 2 mA
